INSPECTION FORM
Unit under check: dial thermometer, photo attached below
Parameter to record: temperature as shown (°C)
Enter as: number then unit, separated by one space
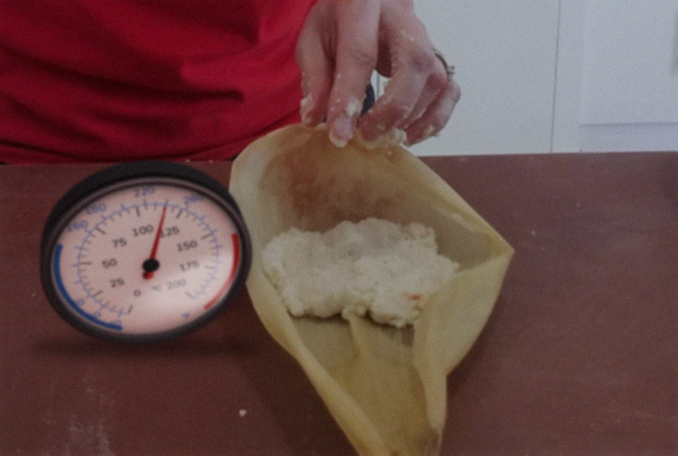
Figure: 115 °C
